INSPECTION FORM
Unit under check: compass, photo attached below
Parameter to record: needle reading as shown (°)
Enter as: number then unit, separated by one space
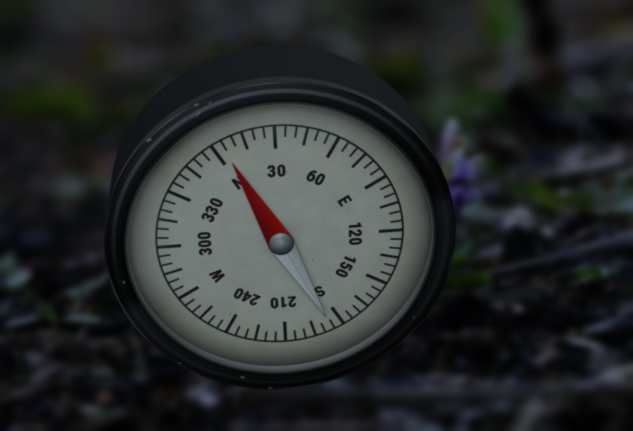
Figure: 5 °
